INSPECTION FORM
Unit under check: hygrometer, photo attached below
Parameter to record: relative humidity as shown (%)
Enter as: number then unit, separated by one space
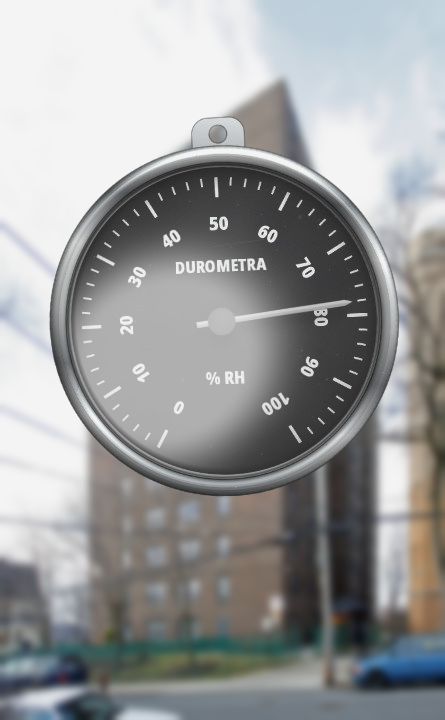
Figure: 78 %
